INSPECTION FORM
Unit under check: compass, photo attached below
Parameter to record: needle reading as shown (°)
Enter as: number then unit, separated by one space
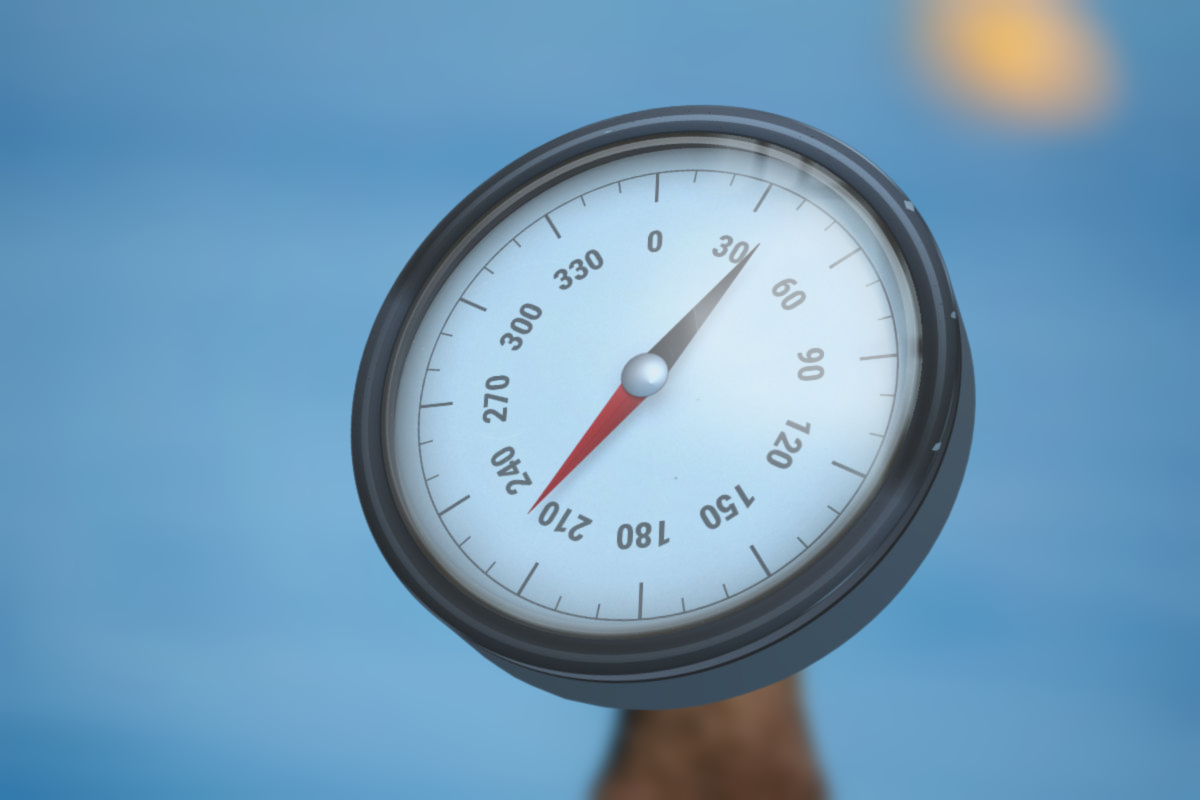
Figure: 220 °
